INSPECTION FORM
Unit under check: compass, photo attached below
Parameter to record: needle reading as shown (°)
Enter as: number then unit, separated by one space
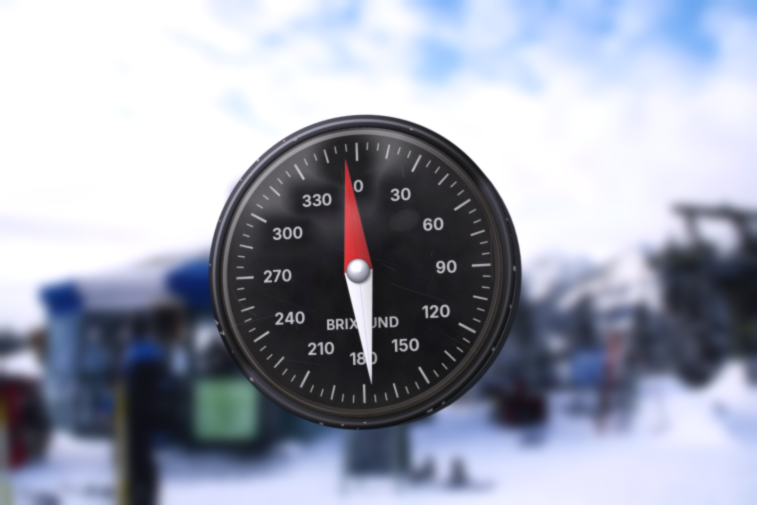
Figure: 355 °
